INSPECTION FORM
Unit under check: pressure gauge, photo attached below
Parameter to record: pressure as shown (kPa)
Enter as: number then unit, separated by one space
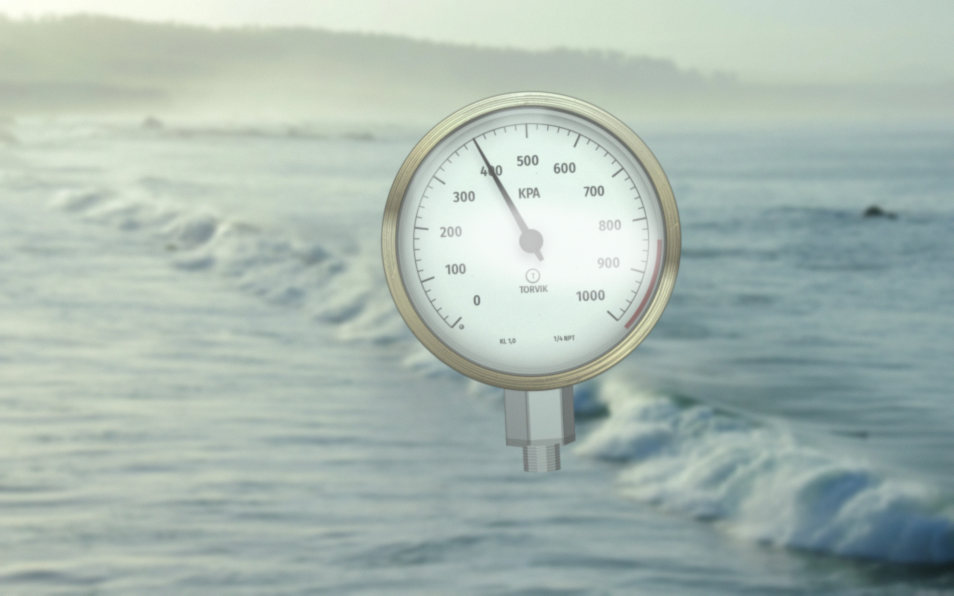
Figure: 400 kPa
